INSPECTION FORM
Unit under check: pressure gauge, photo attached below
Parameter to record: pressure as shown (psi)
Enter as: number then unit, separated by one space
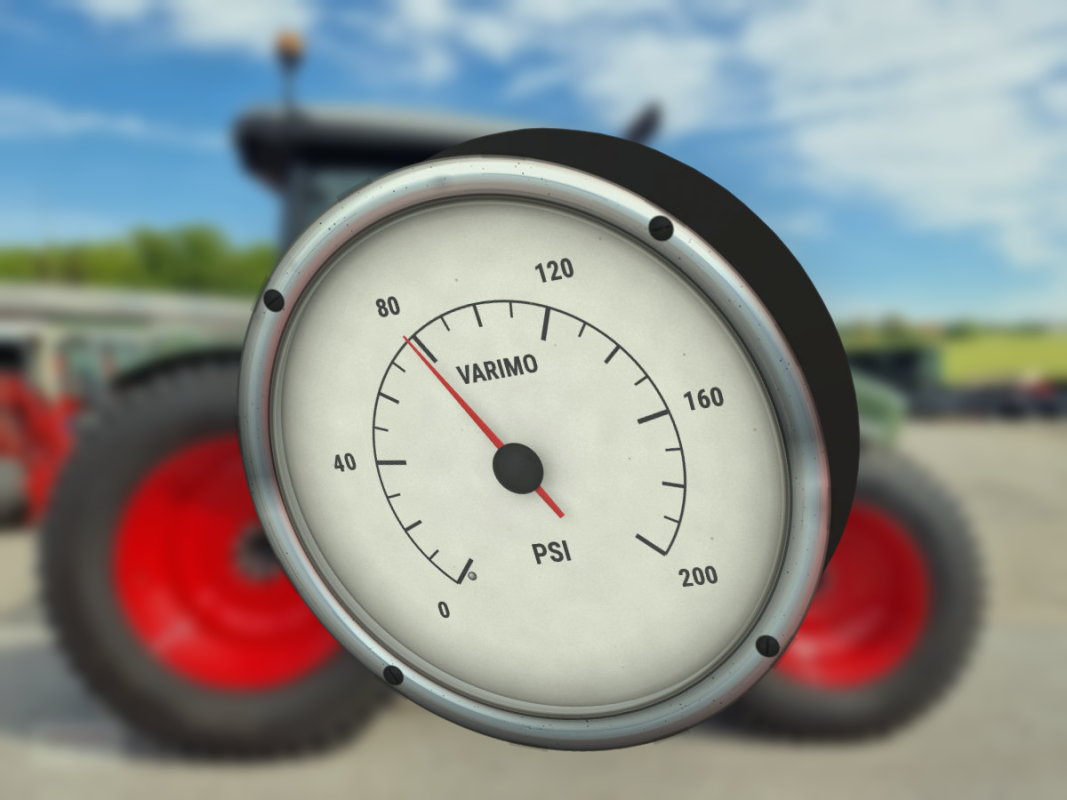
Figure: 80 psi
